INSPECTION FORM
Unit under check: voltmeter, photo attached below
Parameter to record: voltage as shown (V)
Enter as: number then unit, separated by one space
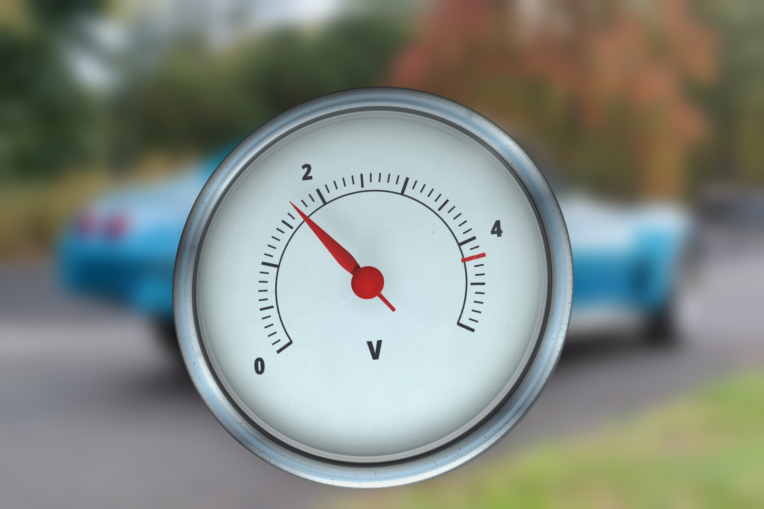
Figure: 1.7 V
